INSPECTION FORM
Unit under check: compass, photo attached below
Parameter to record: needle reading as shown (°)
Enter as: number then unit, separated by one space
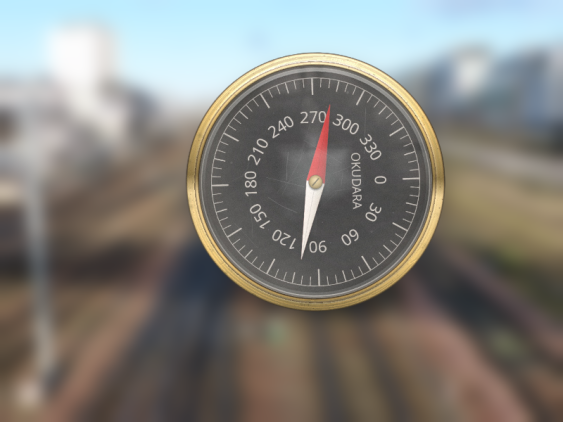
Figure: 282.5 °
